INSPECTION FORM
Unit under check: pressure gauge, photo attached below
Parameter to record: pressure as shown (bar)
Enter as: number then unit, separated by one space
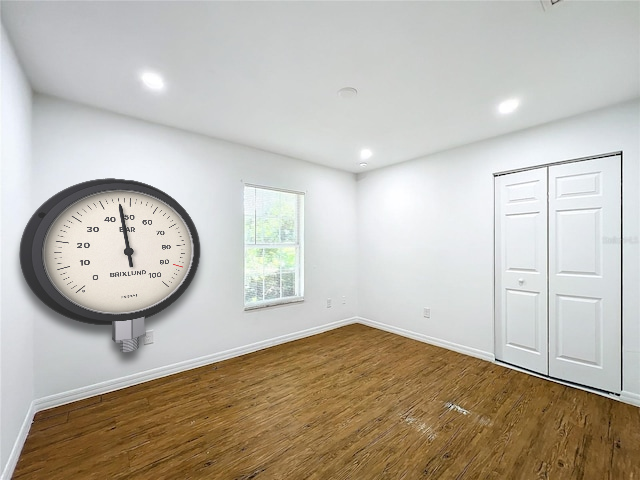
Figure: 46 bar
